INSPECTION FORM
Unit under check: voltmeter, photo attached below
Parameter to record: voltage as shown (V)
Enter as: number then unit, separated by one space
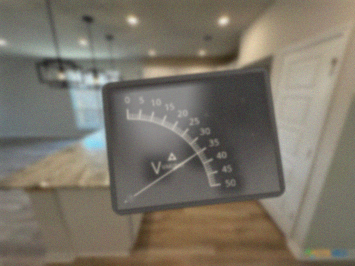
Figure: 35 V
